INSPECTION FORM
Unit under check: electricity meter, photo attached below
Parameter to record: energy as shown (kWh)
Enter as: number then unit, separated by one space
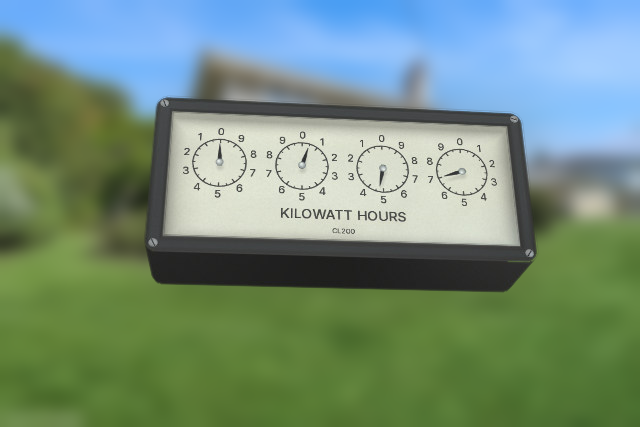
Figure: 47 kWh
